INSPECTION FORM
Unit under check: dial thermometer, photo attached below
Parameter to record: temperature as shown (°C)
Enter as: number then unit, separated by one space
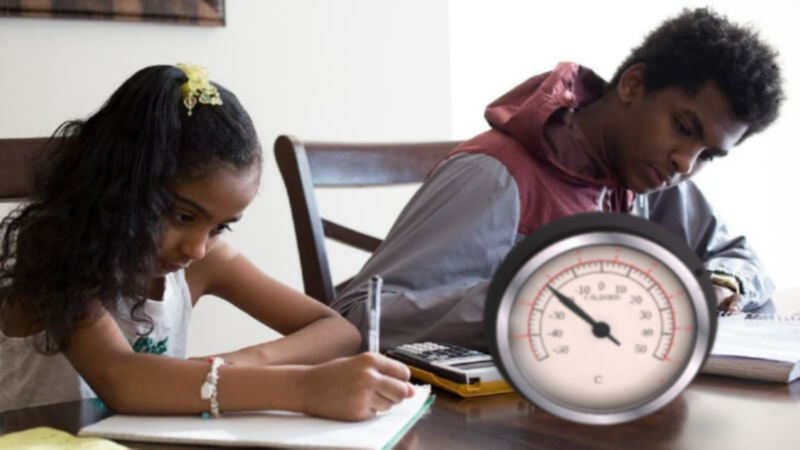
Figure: -20 °C
